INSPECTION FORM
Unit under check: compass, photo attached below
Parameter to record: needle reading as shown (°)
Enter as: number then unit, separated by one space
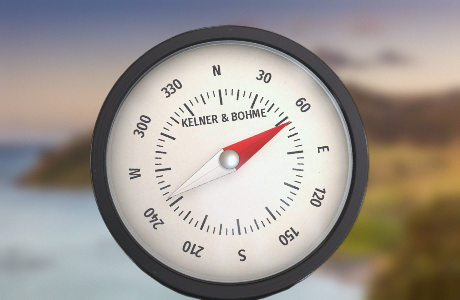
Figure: 65 °
